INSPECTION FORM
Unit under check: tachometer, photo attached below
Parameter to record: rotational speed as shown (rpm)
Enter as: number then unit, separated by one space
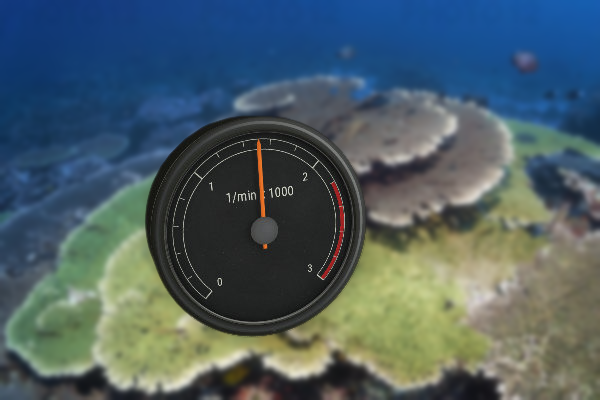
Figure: 1500 rpm
